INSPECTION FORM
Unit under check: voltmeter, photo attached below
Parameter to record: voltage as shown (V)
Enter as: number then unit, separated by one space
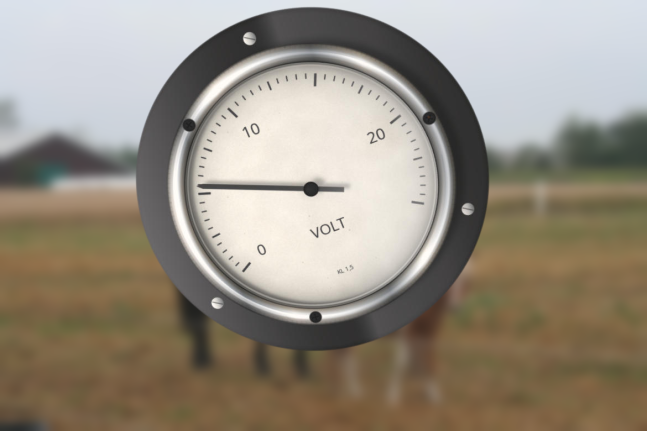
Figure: 5.5 V
